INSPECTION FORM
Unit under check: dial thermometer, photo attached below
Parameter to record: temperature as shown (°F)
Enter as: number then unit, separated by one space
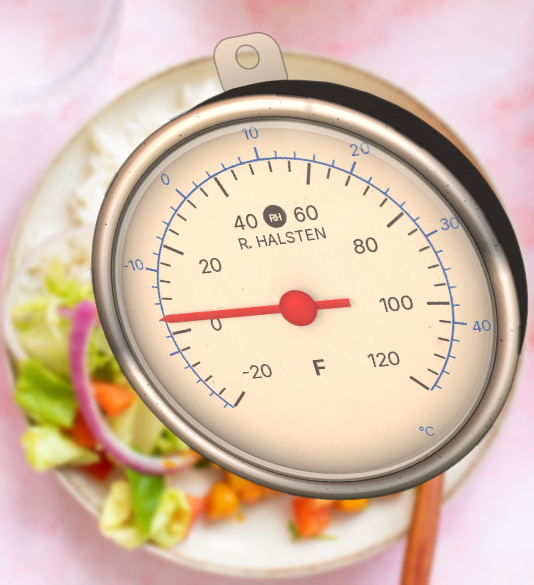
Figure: 4 °F
